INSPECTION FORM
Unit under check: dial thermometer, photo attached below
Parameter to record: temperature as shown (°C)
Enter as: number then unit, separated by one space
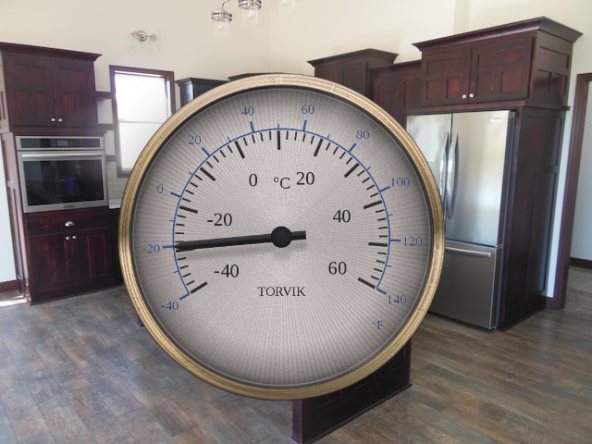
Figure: -29 °C
